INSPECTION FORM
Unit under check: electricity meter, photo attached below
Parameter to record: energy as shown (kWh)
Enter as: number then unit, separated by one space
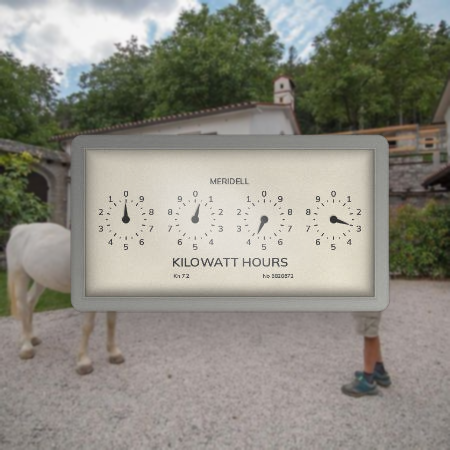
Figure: 43 kWh
